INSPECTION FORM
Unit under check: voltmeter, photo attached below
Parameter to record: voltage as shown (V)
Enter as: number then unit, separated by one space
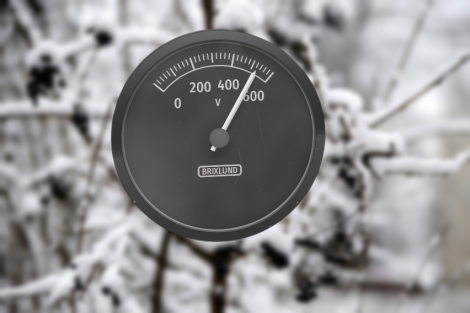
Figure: 520 V
